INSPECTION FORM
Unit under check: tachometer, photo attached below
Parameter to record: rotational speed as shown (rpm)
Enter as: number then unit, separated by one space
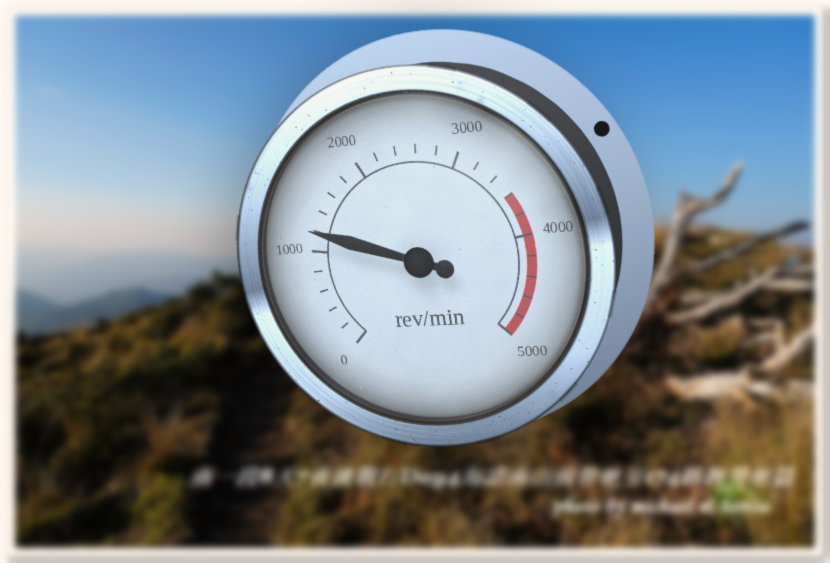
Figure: 1200 rpm
